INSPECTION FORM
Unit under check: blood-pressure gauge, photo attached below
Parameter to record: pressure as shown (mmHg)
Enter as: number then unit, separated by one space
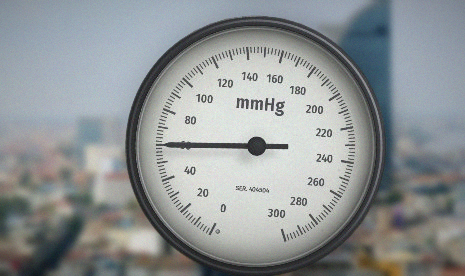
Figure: 60 mmHg
